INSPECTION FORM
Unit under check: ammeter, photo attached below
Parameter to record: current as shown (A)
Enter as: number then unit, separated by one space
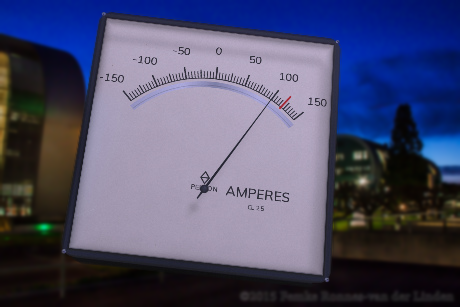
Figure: 100 A
